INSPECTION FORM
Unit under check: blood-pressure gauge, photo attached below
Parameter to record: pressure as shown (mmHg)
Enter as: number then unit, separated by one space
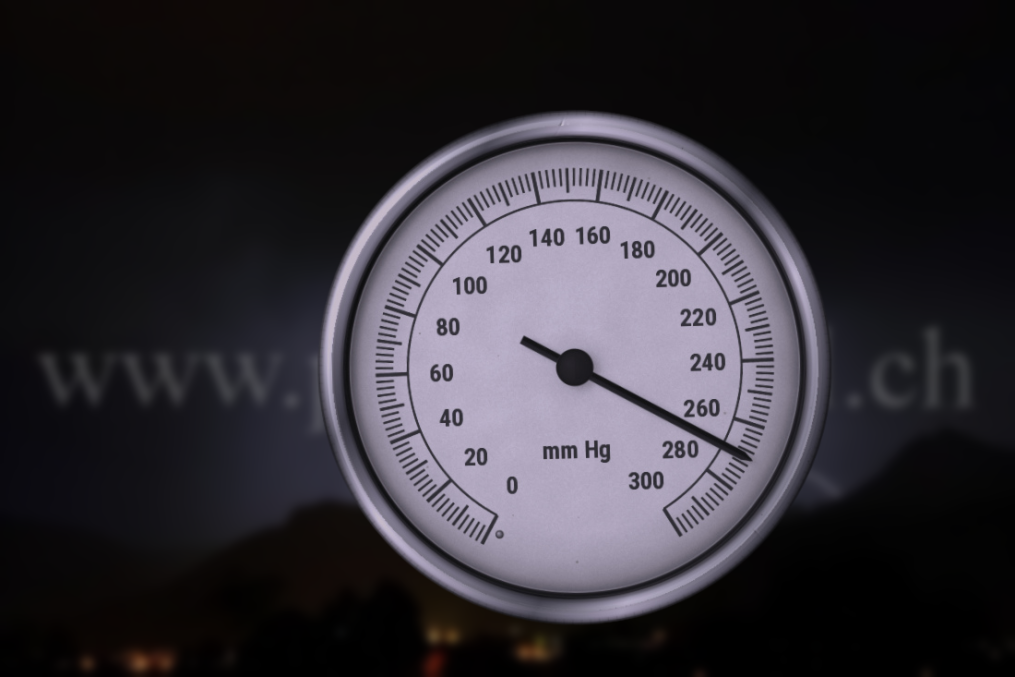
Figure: 270 mmHg
